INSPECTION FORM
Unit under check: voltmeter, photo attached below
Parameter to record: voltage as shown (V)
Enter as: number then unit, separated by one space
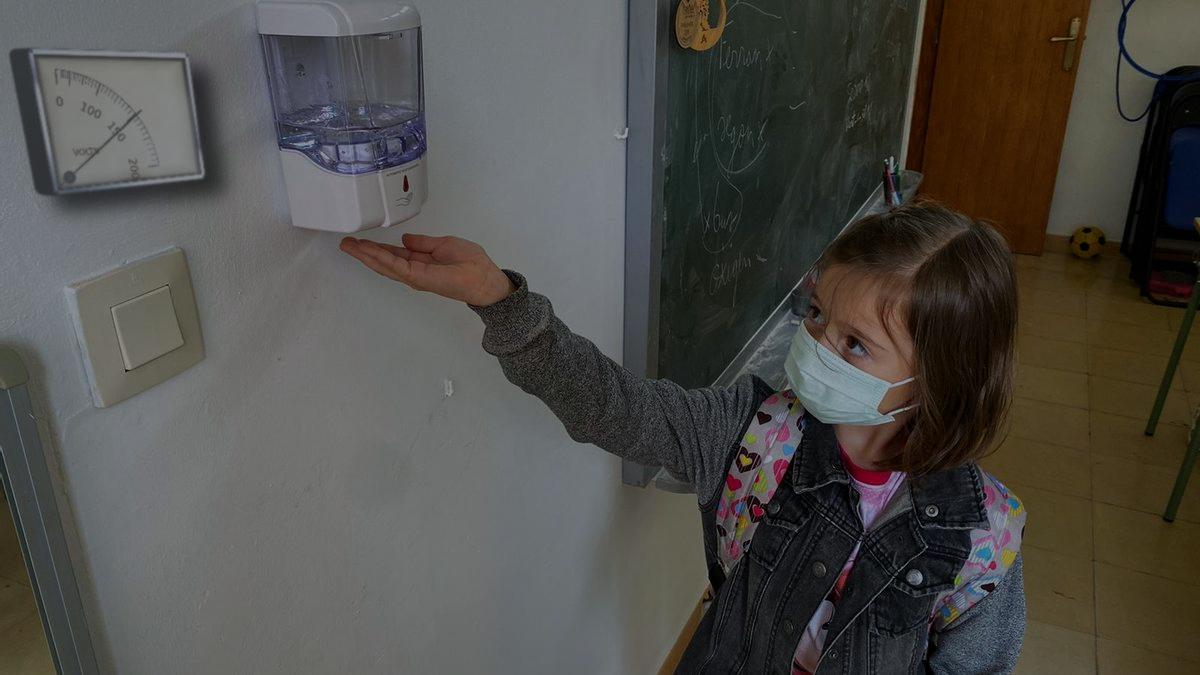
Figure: 150 V
